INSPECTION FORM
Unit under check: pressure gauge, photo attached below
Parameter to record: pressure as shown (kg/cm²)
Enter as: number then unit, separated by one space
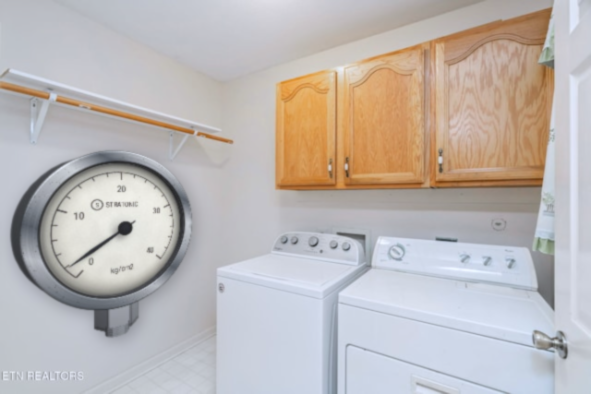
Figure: 2 kg/cm²
